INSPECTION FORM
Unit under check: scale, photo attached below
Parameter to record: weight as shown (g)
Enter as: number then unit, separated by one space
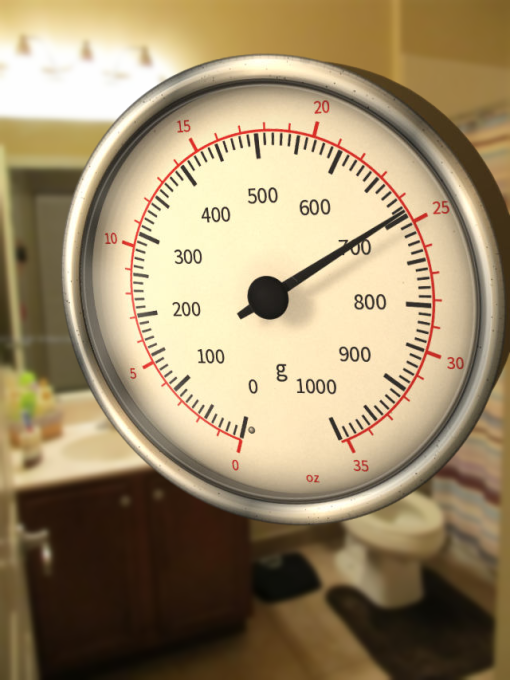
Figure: 695 g
